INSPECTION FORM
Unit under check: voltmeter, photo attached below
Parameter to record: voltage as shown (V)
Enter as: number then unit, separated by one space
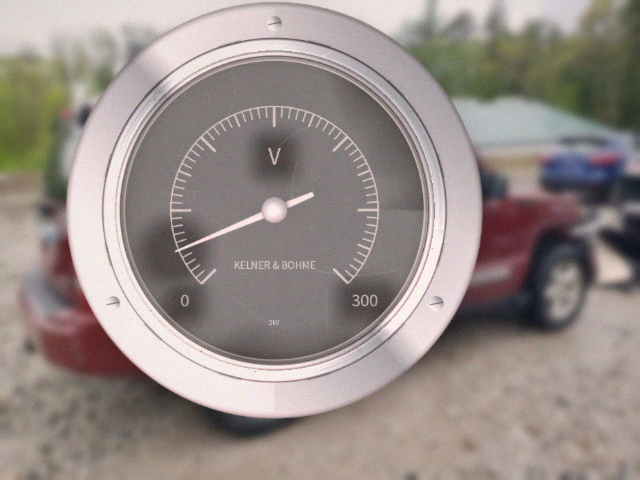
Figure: 25 V
